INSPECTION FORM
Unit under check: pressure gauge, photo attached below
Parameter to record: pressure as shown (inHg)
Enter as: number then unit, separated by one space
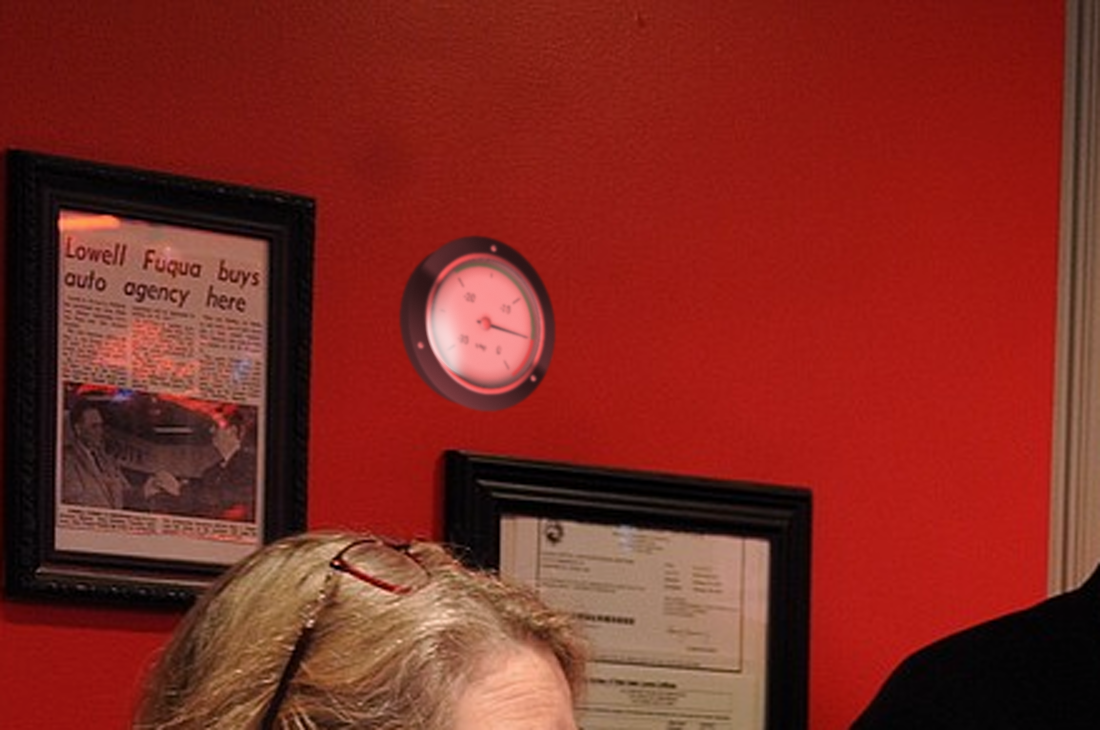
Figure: -5 inHg
